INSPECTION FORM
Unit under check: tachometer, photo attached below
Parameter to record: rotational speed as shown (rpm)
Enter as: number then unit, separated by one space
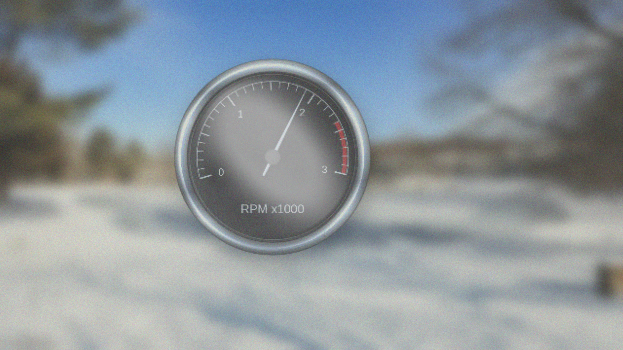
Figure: 1900 rpm
